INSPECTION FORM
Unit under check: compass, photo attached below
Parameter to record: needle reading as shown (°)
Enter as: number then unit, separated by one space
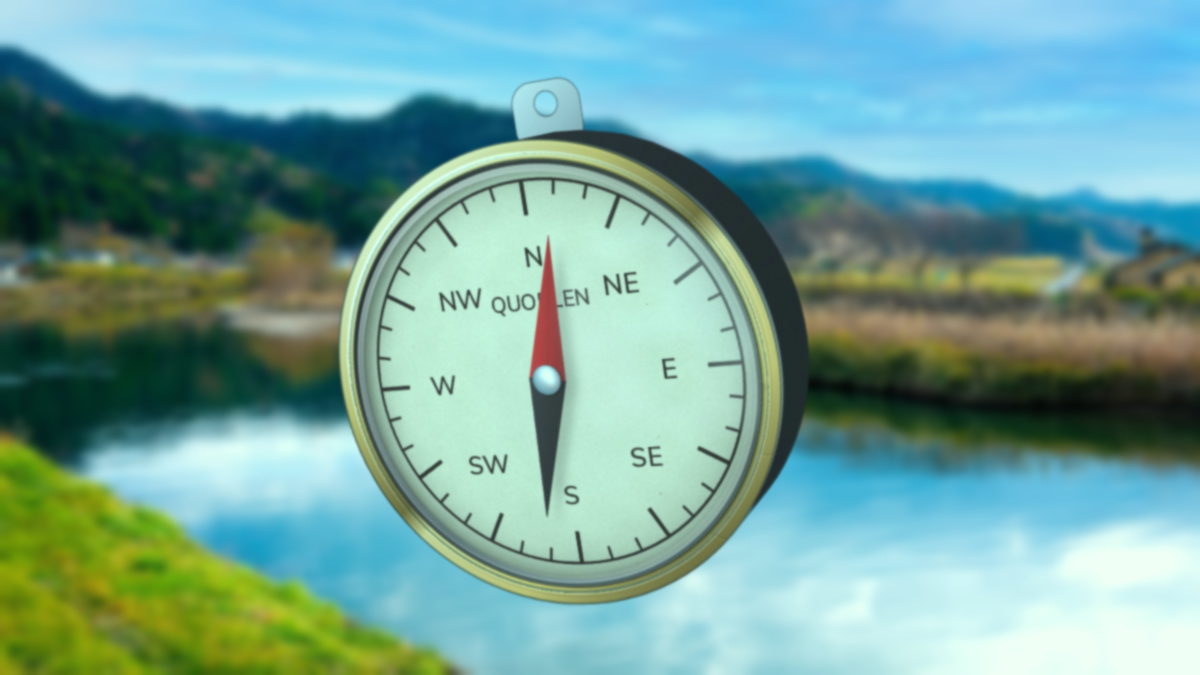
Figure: 10 °
